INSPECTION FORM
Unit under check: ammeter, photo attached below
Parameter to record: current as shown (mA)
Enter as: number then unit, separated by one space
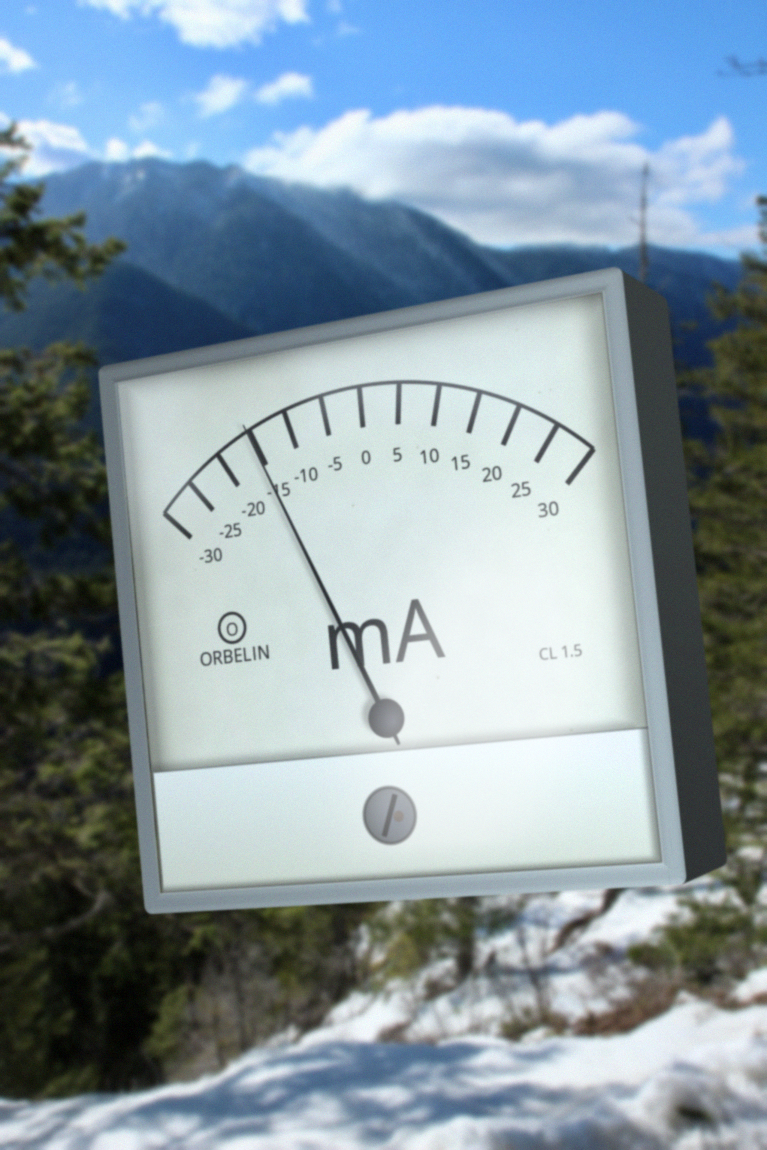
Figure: -15 mA
